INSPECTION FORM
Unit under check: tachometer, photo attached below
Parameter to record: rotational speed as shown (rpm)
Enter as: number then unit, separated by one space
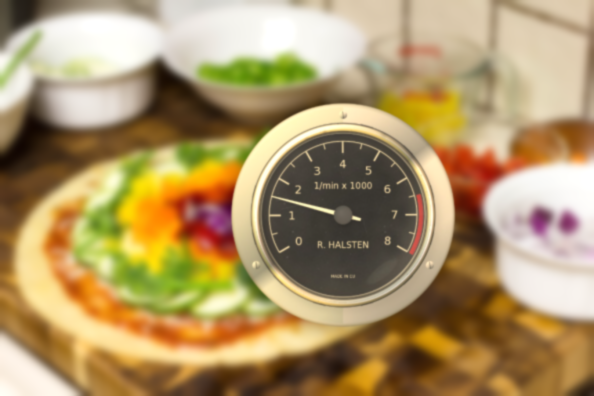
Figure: 1500 rpm
